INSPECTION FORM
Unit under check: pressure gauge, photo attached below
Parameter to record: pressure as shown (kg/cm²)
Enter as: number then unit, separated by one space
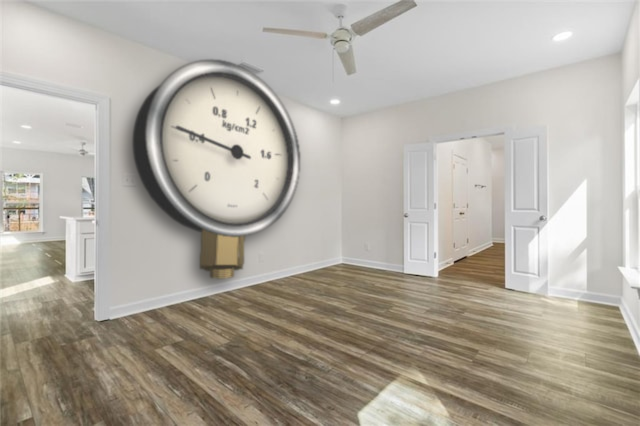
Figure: 0.4 kg/cm²
